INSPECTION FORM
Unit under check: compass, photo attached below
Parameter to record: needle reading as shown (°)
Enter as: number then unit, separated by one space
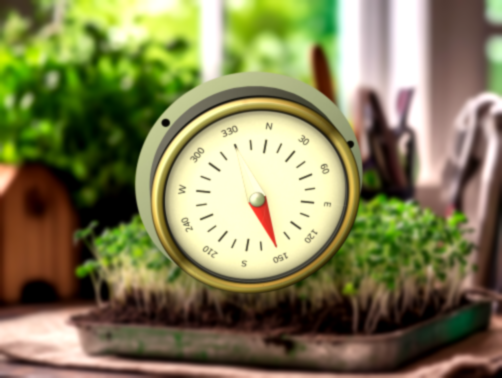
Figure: 150 °
